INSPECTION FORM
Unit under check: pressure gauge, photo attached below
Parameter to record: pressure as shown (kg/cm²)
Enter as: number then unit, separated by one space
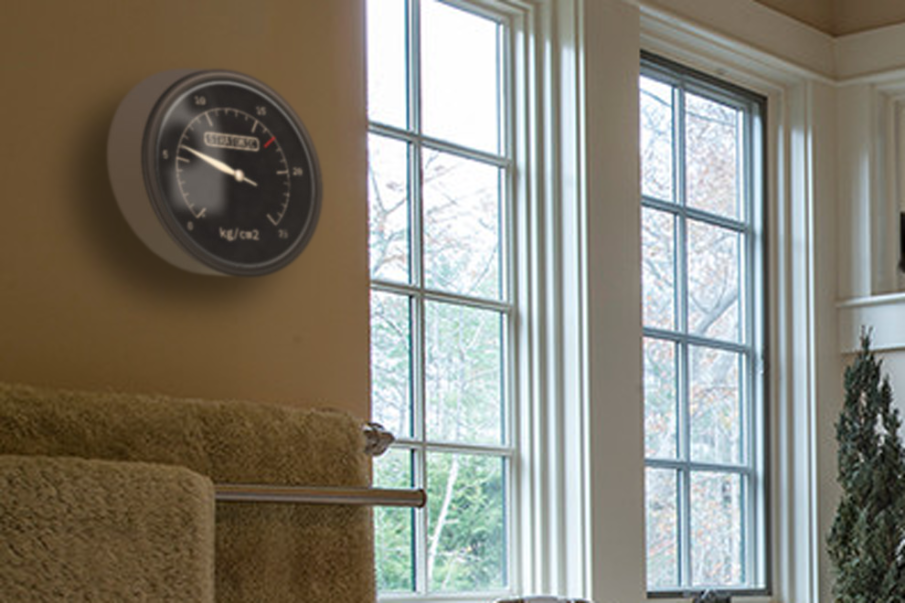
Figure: 6 kg/cm²
